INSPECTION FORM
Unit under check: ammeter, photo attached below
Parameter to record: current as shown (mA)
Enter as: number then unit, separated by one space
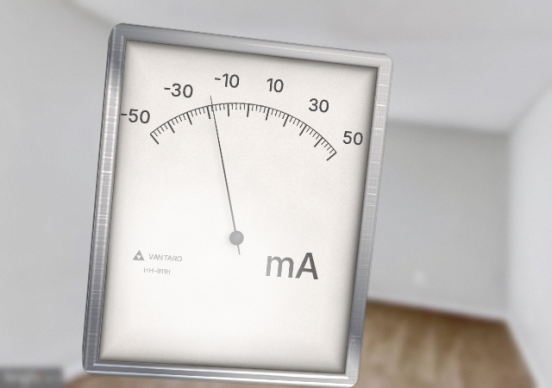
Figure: -18 mA
